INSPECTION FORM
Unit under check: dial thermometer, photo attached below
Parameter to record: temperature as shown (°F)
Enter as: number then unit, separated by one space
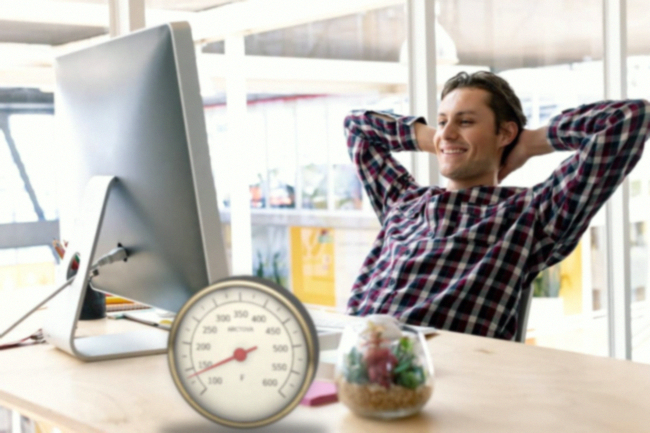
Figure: 137.5 °F
